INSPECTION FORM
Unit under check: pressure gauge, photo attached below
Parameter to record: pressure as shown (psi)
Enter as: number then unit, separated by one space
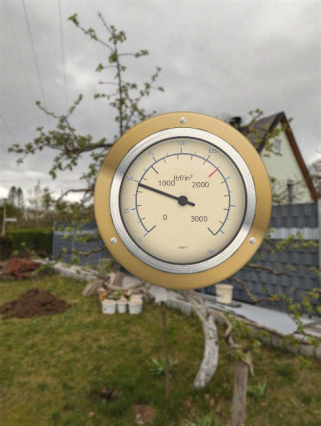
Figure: 700 psi
